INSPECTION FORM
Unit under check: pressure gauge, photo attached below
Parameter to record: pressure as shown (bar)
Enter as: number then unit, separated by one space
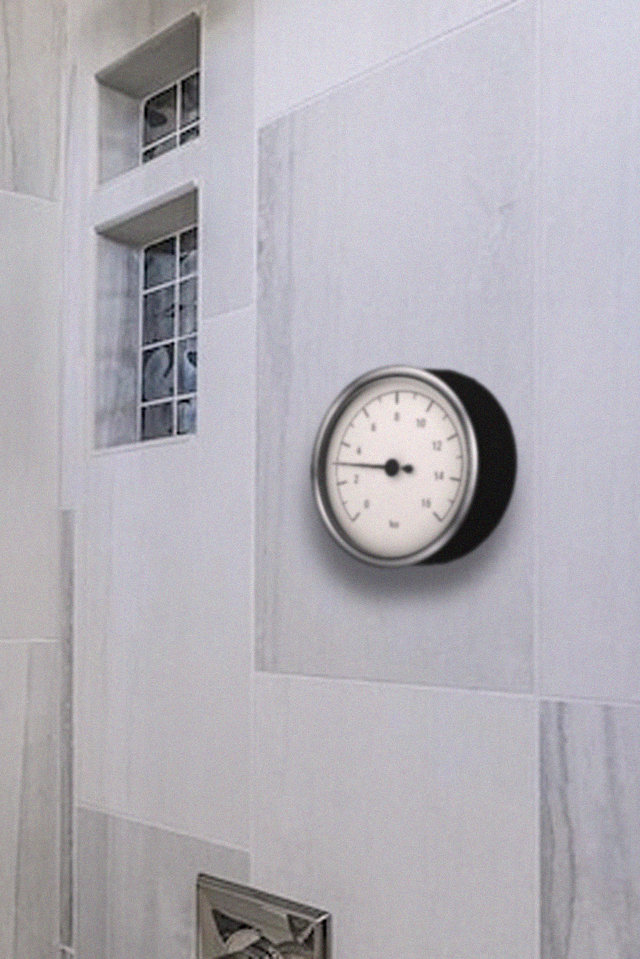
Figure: 3 bar
